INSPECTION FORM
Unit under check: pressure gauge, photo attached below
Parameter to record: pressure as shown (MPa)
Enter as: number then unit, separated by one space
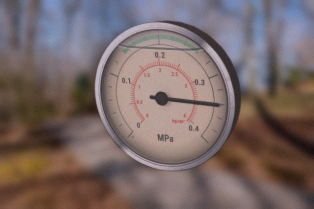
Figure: 0.34 MPa
